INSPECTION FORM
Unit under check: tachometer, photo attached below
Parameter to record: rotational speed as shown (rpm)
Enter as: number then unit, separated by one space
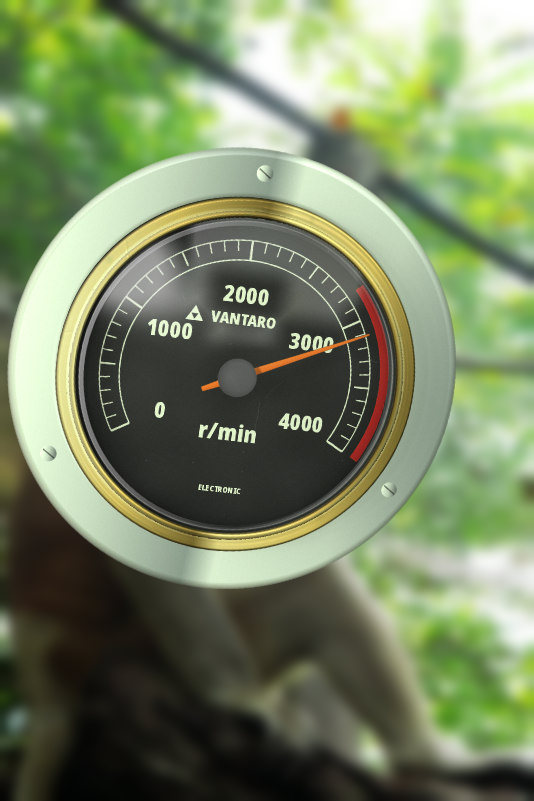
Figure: 3100 rpm
